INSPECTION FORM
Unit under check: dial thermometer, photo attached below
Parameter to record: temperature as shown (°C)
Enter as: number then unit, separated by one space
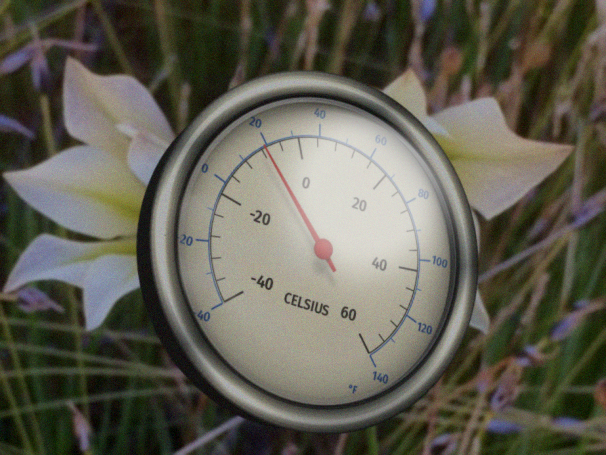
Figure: -8 °C
